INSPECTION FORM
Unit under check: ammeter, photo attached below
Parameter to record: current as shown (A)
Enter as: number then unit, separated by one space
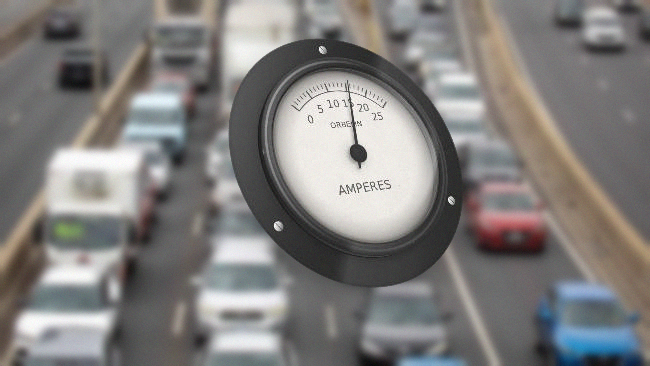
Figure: 15 A
